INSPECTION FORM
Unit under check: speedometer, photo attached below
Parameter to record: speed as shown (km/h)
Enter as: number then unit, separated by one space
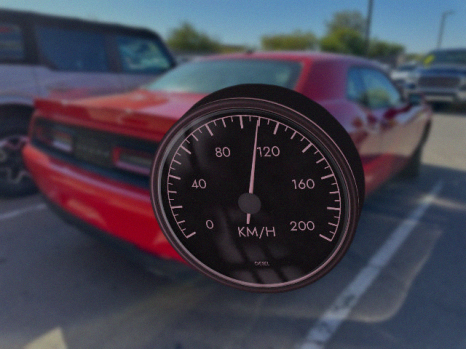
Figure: 110 km/h
